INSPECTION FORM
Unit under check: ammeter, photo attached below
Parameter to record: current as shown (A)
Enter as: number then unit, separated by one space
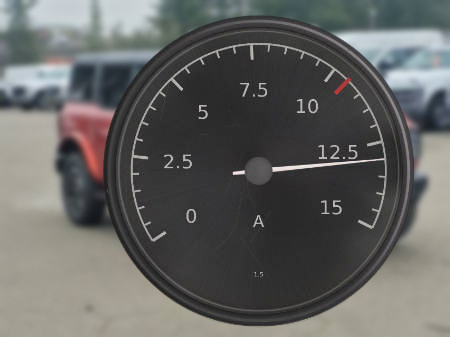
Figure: 13 A
